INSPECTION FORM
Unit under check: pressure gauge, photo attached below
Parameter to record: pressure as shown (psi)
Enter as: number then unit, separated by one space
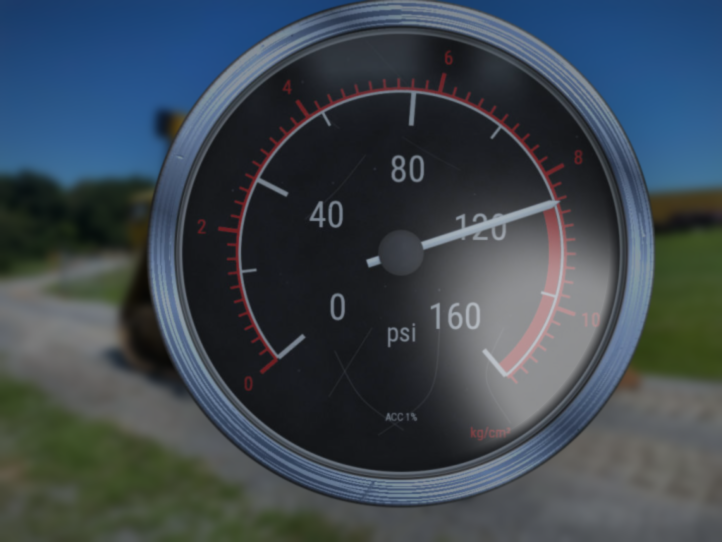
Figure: 120 psi
